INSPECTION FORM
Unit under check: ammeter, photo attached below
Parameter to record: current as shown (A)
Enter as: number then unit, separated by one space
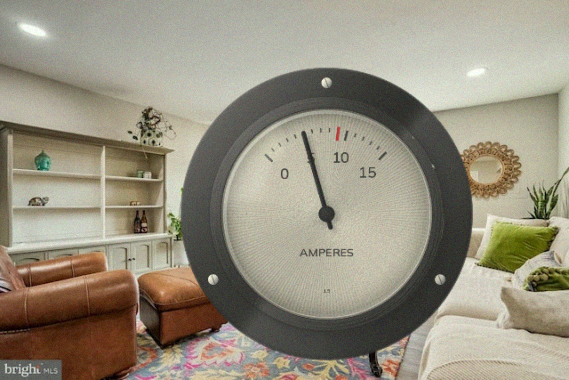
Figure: 5 A
